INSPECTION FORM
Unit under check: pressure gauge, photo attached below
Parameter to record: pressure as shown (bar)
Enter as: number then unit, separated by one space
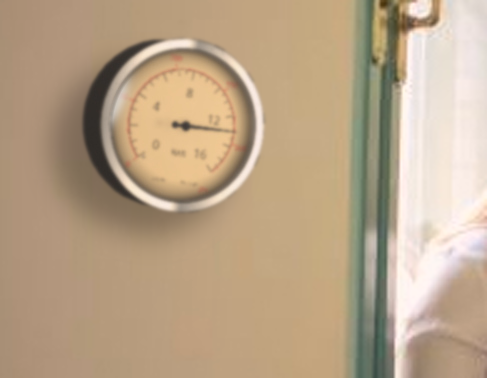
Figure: 13 bar
